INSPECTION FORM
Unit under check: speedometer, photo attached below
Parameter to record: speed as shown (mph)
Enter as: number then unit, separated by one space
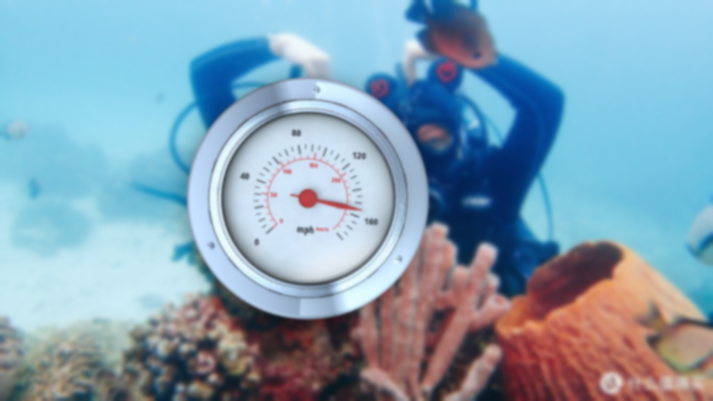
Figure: 155 mph
